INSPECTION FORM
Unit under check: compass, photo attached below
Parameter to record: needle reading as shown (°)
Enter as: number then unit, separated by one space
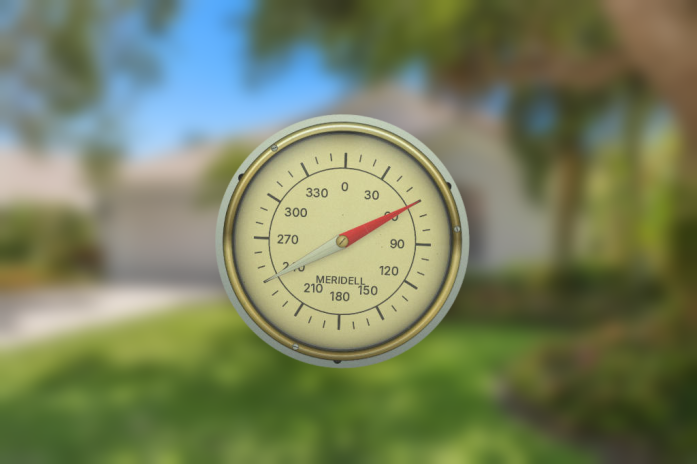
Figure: 60 °
